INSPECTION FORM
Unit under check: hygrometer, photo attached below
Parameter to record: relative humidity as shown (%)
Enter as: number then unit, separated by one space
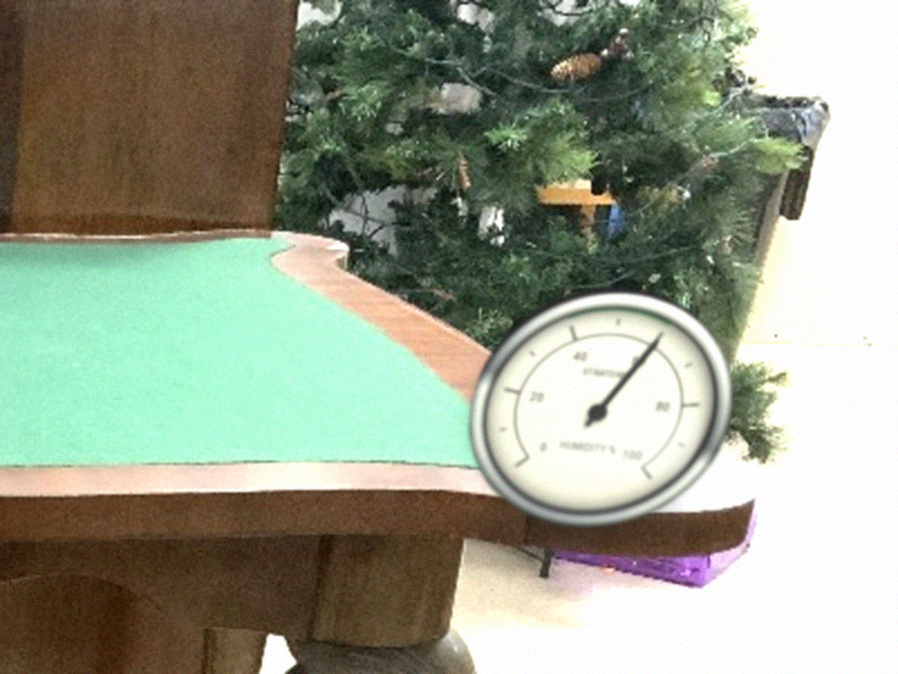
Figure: 60 %
